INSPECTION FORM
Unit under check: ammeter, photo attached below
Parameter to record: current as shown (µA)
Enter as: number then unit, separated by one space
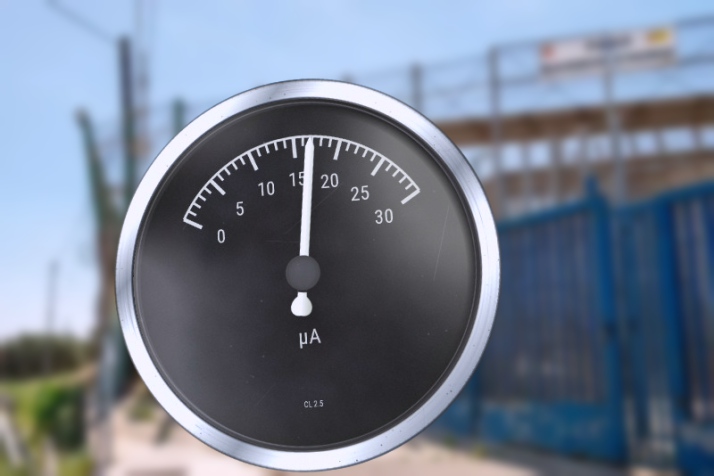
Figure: 17 µA
